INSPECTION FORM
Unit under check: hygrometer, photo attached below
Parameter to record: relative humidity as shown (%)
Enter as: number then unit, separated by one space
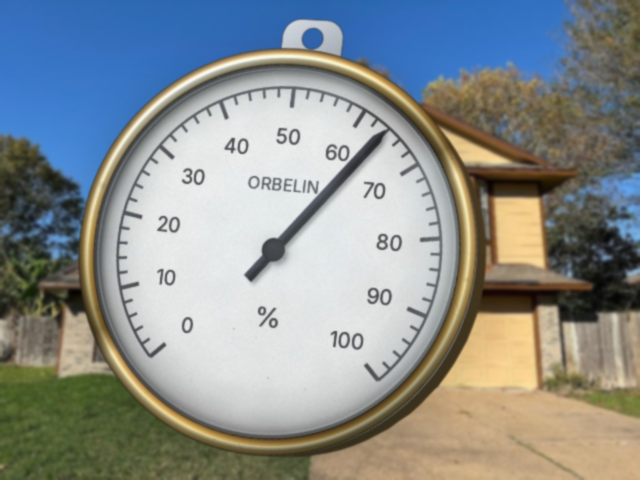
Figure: 64 %
